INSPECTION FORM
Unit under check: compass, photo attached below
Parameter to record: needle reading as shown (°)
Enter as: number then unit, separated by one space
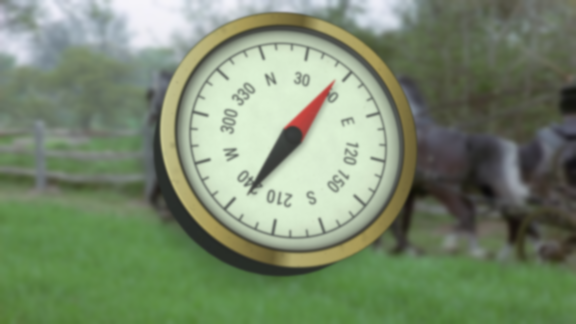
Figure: 55 °
